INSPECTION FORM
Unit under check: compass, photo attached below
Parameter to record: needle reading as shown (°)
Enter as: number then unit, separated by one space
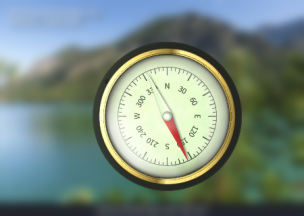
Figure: 155 °
